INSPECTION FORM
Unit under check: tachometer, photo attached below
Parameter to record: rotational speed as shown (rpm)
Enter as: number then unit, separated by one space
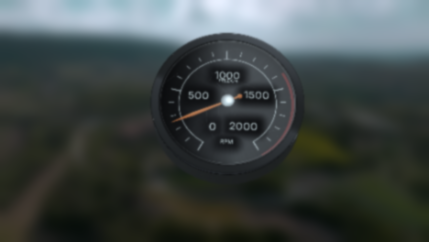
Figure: 250 rpm
